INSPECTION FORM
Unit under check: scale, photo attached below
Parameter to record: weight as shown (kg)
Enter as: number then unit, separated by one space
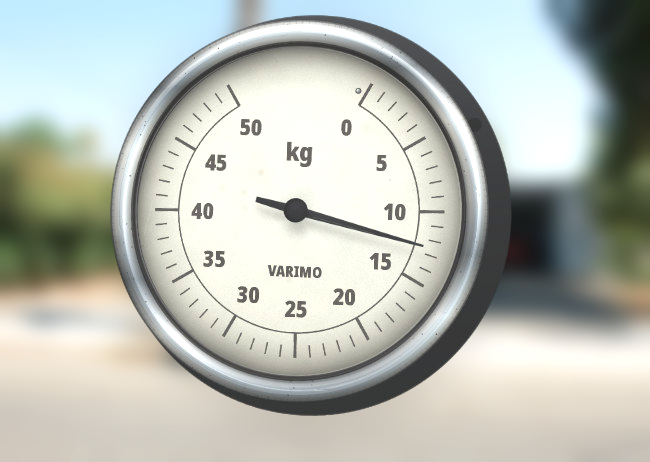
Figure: 12.5 kg
